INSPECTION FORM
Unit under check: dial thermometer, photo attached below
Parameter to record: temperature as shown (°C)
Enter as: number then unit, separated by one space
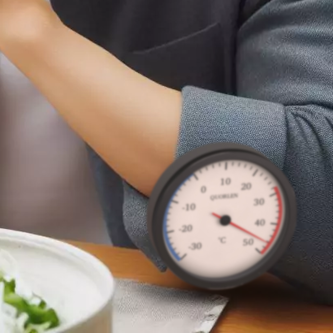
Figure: 46 °C
